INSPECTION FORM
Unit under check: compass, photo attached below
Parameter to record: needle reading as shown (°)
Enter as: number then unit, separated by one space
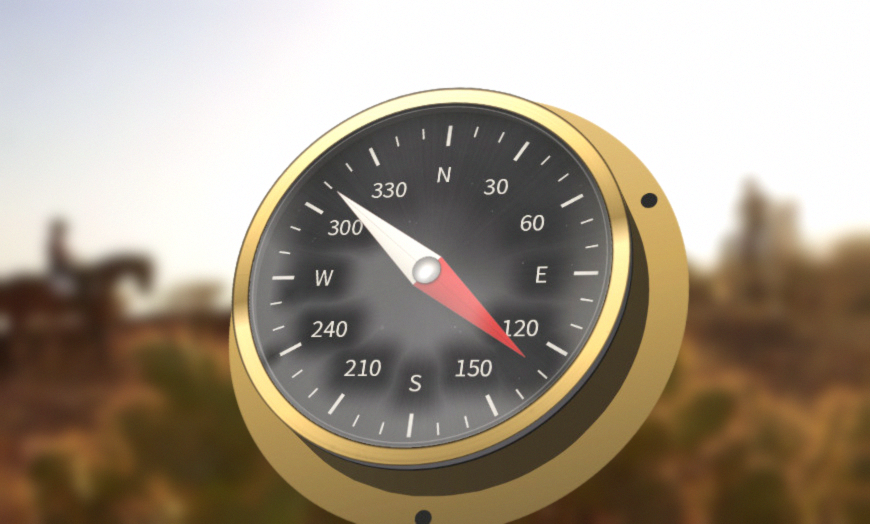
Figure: 130 °
